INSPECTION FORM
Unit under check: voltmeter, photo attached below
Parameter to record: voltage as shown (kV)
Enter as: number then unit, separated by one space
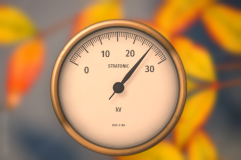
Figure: 25 kV
